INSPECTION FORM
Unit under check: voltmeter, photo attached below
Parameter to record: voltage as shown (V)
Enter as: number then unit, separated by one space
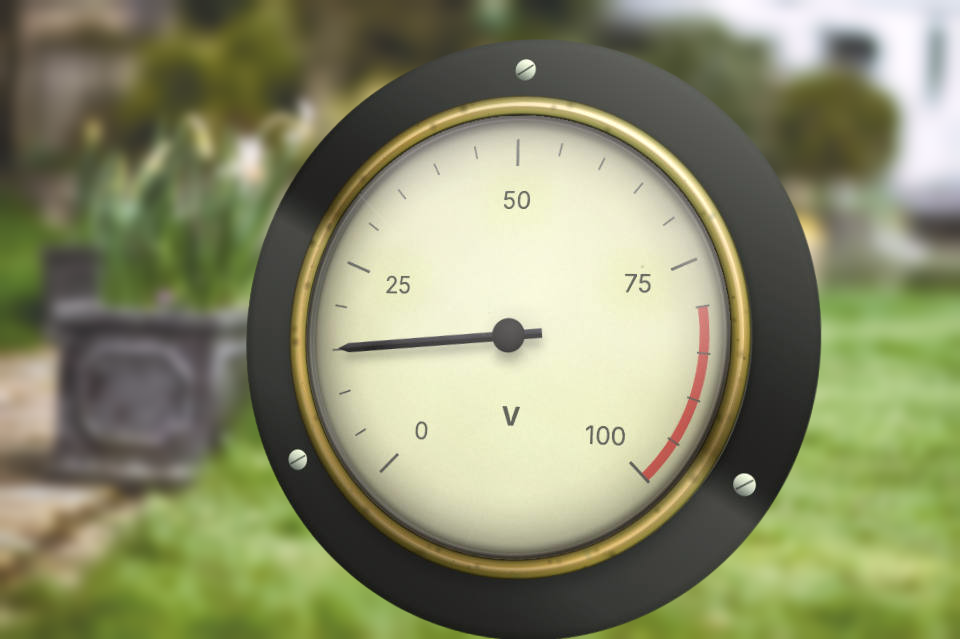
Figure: 15 V
